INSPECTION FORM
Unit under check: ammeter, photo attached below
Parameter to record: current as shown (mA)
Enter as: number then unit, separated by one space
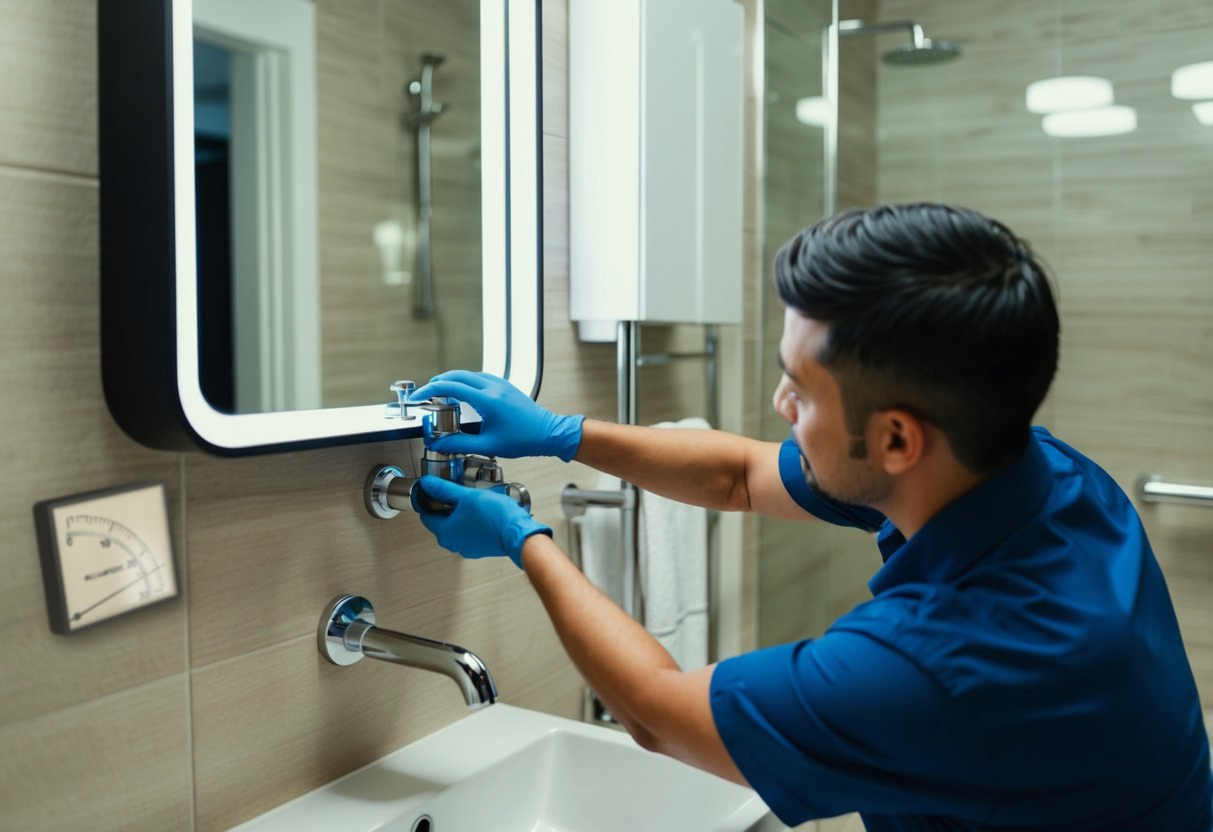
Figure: 25 mA
